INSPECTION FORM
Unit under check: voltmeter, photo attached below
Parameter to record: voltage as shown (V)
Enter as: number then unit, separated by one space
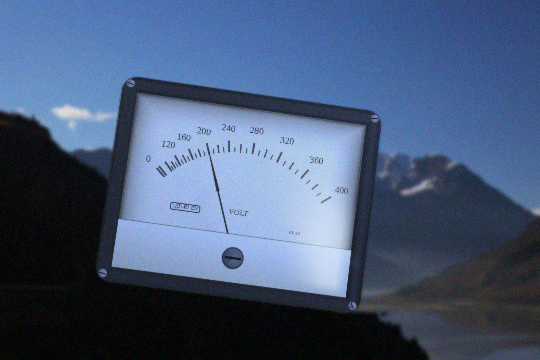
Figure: 200 V
